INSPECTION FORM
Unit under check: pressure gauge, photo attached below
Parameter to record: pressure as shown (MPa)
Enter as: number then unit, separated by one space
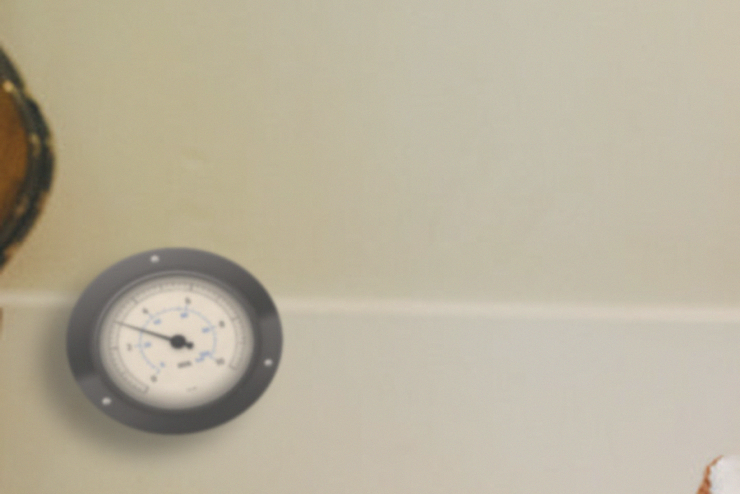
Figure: 3 MPa
